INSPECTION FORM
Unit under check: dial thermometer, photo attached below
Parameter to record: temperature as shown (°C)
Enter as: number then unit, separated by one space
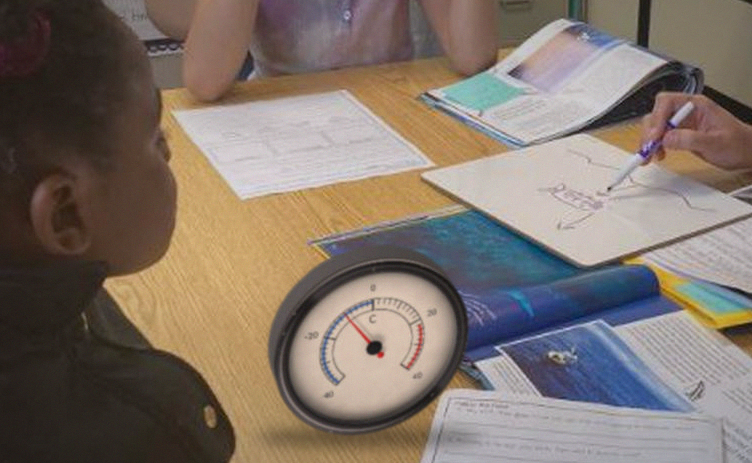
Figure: -10 °C
